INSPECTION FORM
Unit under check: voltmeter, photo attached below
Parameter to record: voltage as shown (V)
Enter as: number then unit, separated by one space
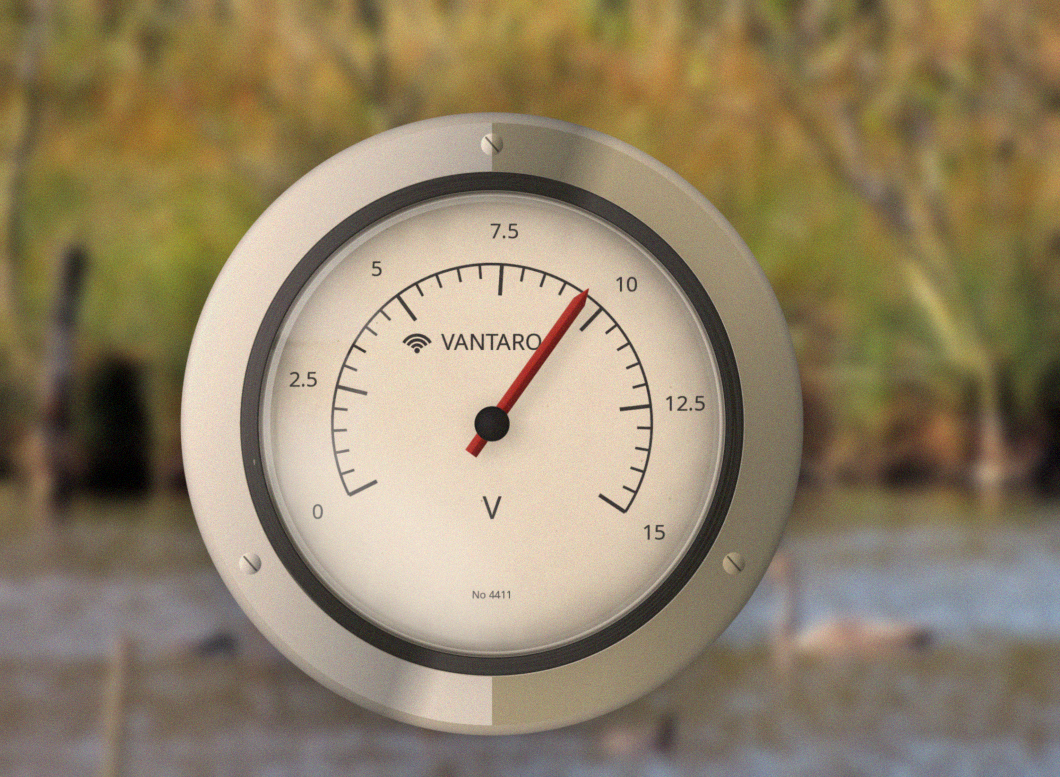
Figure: 9.5 V
